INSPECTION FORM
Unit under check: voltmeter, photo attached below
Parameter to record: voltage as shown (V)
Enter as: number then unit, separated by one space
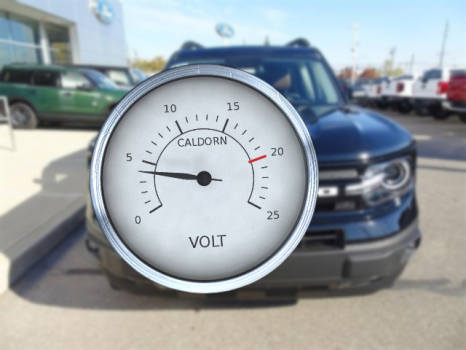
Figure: 4 V
